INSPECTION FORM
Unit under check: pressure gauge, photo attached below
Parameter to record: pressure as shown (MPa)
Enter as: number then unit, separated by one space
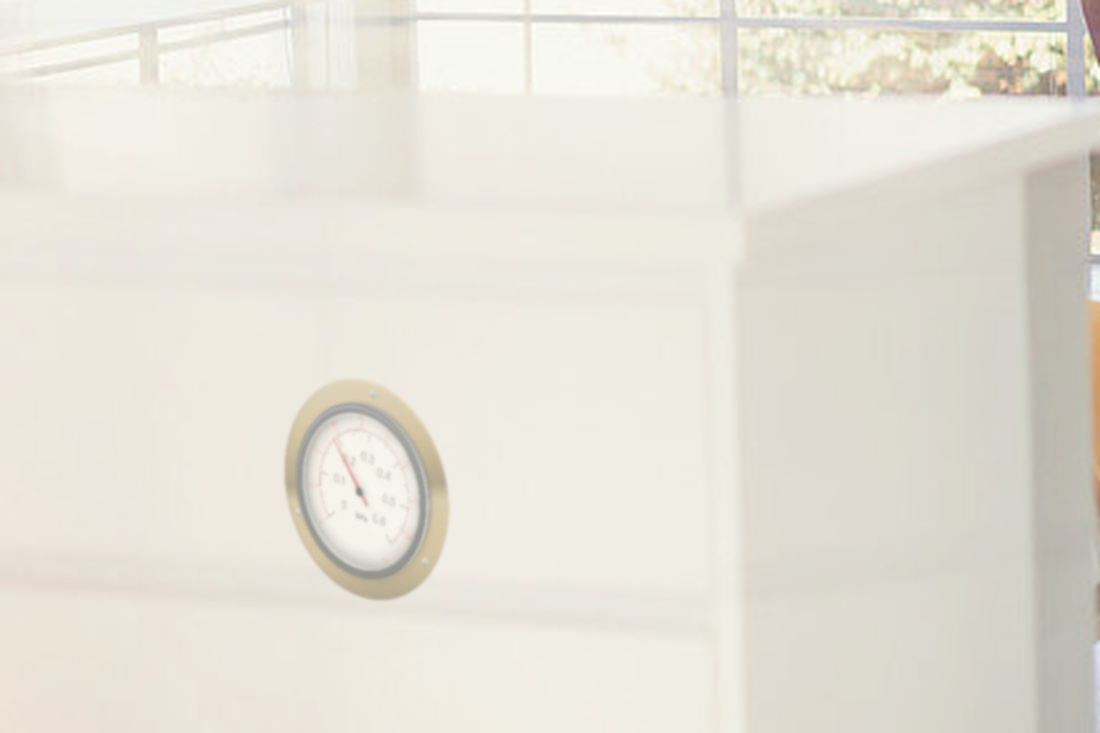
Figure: 0.2 MPa
